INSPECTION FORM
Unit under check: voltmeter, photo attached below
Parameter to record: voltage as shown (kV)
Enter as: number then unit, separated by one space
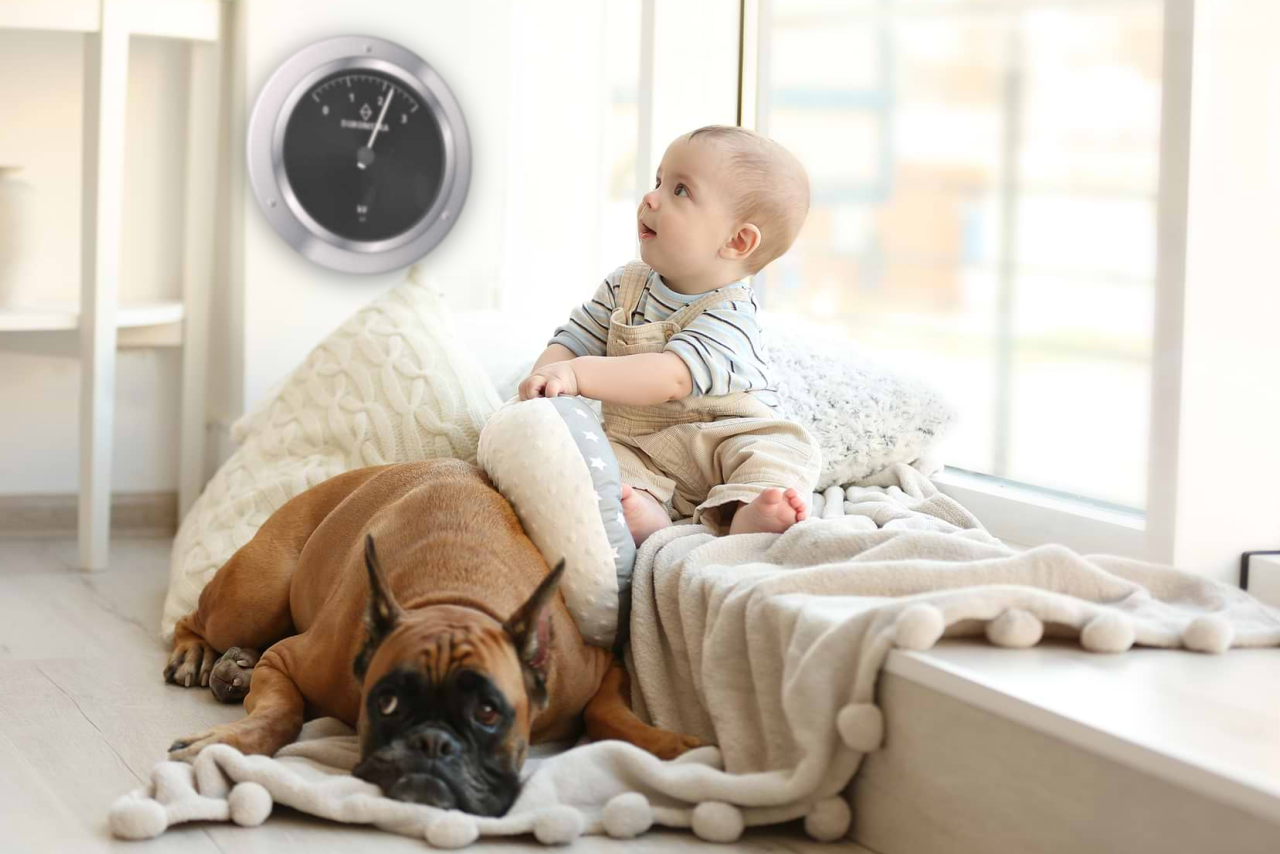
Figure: 2.2 kV
